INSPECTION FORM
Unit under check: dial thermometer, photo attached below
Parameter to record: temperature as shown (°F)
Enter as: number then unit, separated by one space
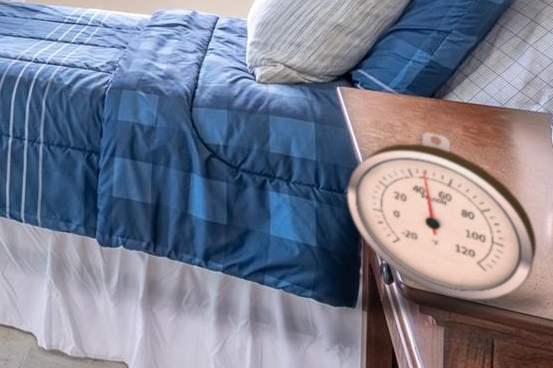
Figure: 48 °F
